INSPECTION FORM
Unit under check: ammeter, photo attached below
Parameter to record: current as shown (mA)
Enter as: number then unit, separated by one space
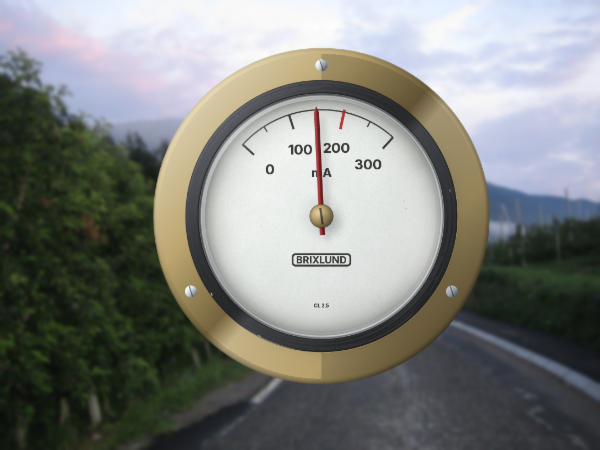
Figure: 150 mA
